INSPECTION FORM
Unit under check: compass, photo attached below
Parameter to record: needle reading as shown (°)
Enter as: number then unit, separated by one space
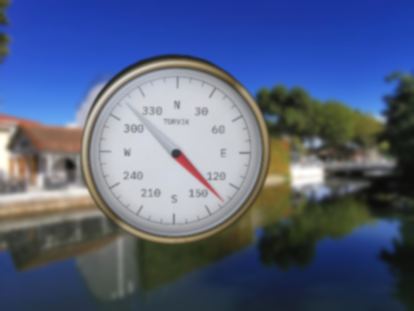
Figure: 135 °
